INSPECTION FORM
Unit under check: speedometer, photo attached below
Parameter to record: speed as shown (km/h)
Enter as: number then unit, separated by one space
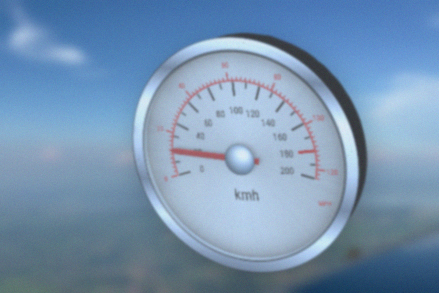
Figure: 20 km/h
